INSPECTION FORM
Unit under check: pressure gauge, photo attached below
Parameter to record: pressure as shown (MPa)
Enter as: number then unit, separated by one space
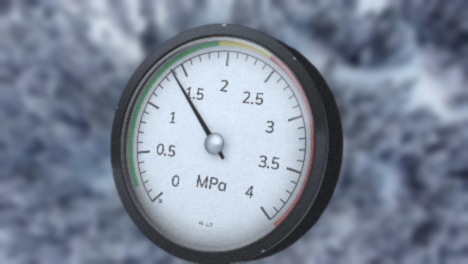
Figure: 1.4 MPa
